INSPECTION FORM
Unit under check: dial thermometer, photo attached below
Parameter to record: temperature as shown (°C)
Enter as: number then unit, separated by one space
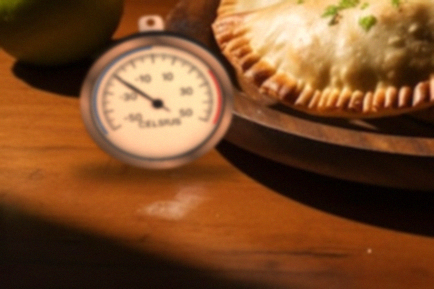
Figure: -20 °C
